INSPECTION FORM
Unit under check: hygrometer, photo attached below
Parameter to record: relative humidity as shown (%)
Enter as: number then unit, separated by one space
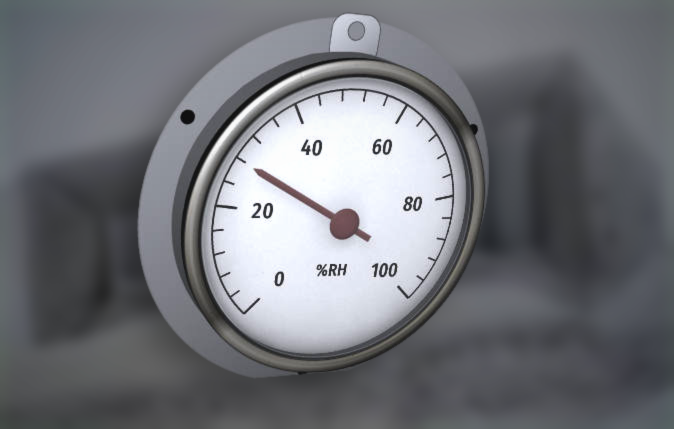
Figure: 28 %
